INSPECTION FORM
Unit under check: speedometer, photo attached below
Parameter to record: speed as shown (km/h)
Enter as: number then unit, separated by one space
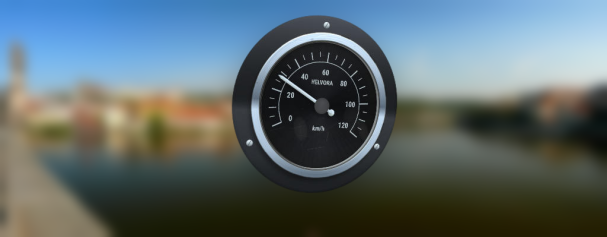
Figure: 27.5 km/h
